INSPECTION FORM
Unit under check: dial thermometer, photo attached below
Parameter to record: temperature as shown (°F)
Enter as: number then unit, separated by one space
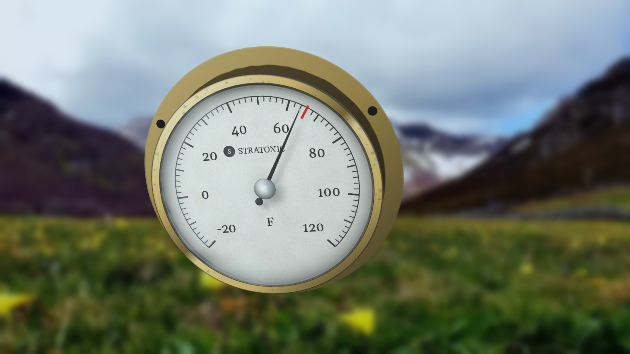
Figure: 64 °F
